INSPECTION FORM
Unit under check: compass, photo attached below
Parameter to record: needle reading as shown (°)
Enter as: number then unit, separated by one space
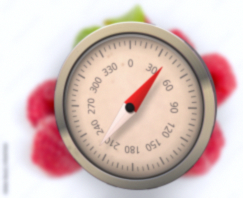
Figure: 40 °
